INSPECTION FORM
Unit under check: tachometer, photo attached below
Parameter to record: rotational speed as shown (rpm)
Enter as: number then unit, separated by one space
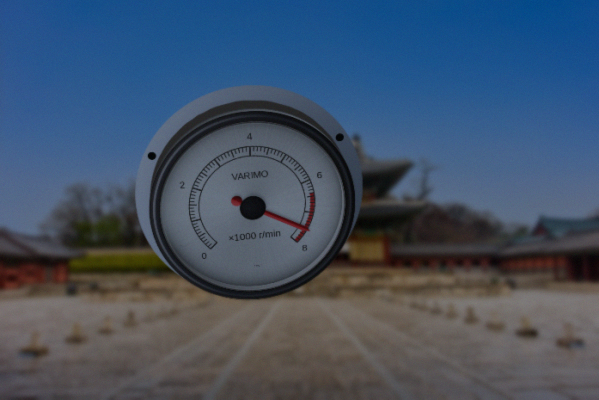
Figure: 7500 rpm
